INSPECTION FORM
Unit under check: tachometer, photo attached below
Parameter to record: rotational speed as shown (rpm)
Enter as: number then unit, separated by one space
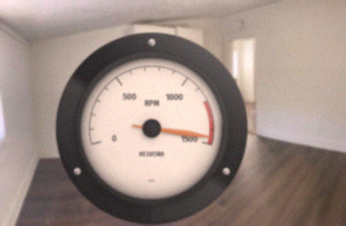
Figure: 1450 rpm
